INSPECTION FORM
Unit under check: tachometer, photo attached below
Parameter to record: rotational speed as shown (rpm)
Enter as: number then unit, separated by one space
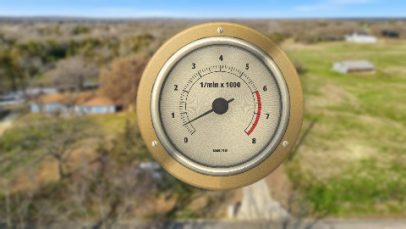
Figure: 500 rpm
